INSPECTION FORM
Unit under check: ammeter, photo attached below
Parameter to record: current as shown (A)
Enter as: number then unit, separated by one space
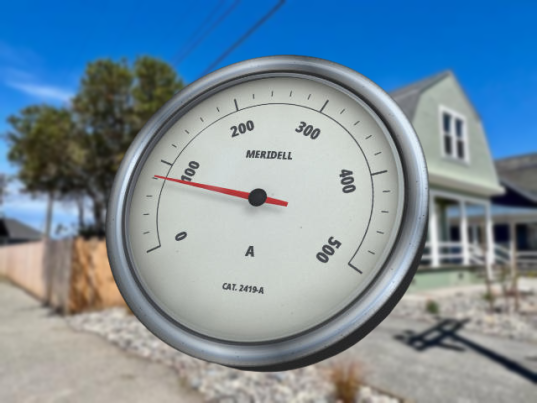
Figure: 80 A
